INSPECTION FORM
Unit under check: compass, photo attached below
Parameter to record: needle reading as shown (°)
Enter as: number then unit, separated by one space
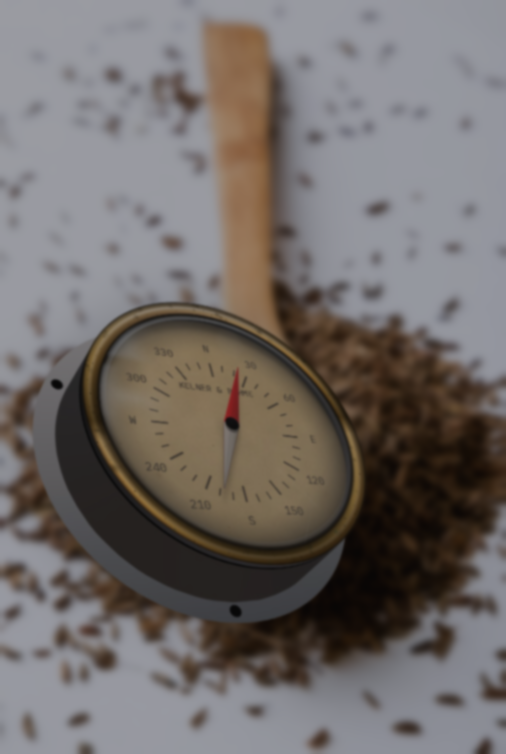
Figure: 20 °
